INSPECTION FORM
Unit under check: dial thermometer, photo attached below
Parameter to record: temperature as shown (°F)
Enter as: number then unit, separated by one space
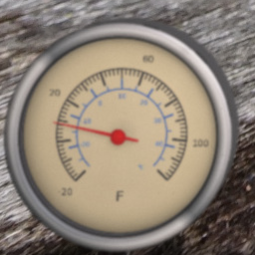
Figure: 10 °F
